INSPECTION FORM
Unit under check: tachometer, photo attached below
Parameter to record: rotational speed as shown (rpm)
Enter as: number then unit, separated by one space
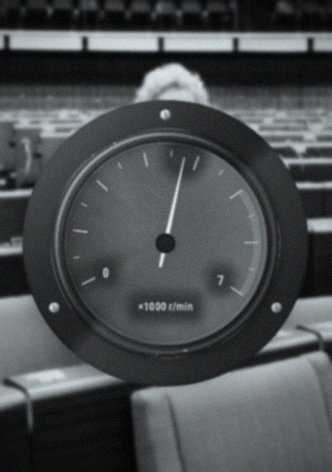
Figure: 3750 rpm
